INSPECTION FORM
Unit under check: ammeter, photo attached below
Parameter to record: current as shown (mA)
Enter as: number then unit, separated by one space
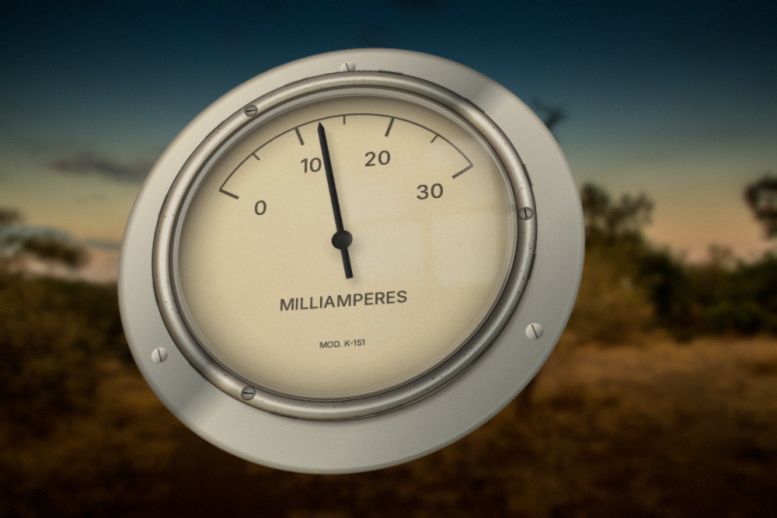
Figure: 12.5 mA
